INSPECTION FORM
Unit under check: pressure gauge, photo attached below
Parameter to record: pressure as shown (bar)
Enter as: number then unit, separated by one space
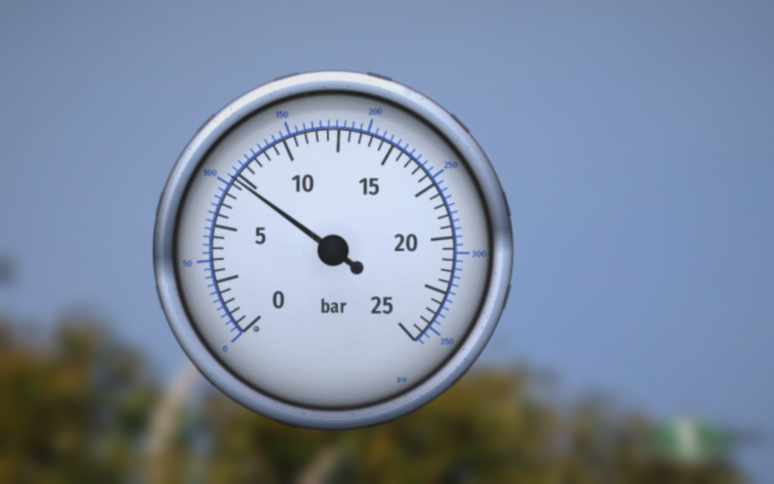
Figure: 7.25 bar
